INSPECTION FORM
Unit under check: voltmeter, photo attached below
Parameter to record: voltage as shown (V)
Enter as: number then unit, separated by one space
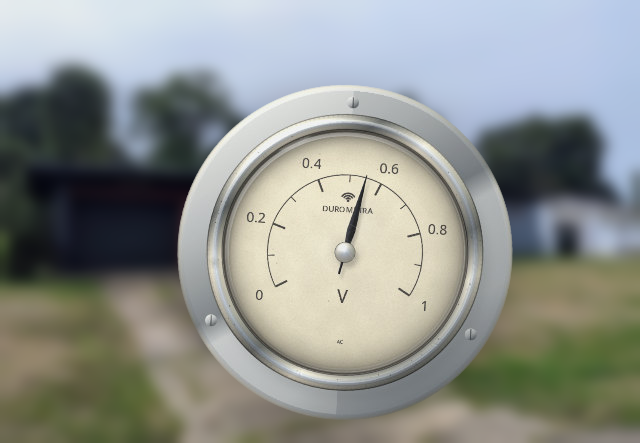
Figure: 0.55 V
